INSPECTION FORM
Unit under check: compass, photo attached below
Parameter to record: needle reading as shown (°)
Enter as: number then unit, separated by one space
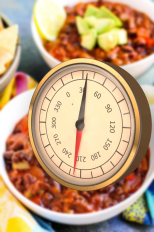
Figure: 217.5 °
